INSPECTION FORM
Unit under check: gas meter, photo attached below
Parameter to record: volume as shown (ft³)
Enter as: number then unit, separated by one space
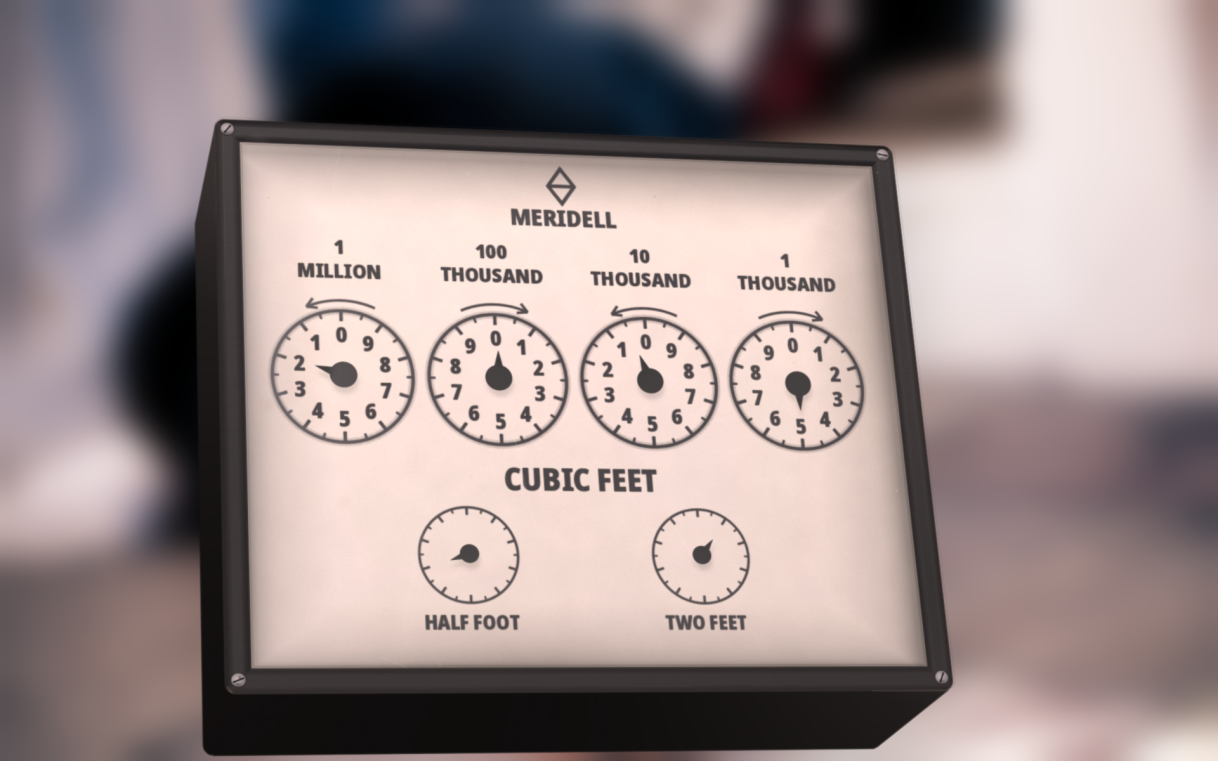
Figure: 200500 ft³
